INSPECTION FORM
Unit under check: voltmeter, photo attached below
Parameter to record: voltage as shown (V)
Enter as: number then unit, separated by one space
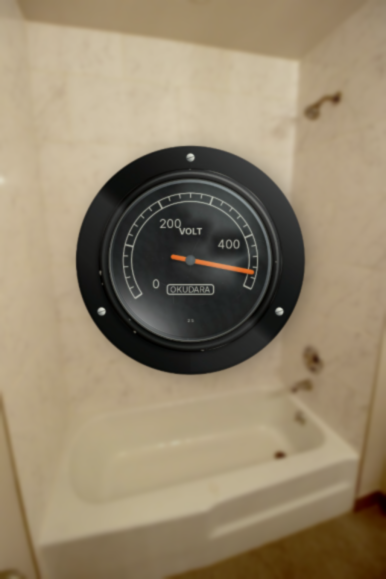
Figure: 470 V
